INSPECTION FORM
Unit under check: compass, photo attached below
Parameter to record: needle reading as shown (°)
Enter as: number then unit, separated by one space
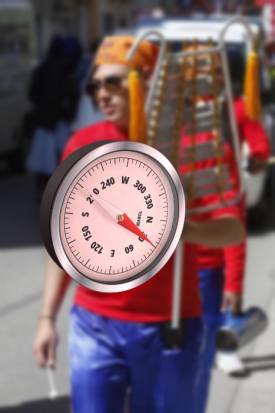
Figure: 30 °
